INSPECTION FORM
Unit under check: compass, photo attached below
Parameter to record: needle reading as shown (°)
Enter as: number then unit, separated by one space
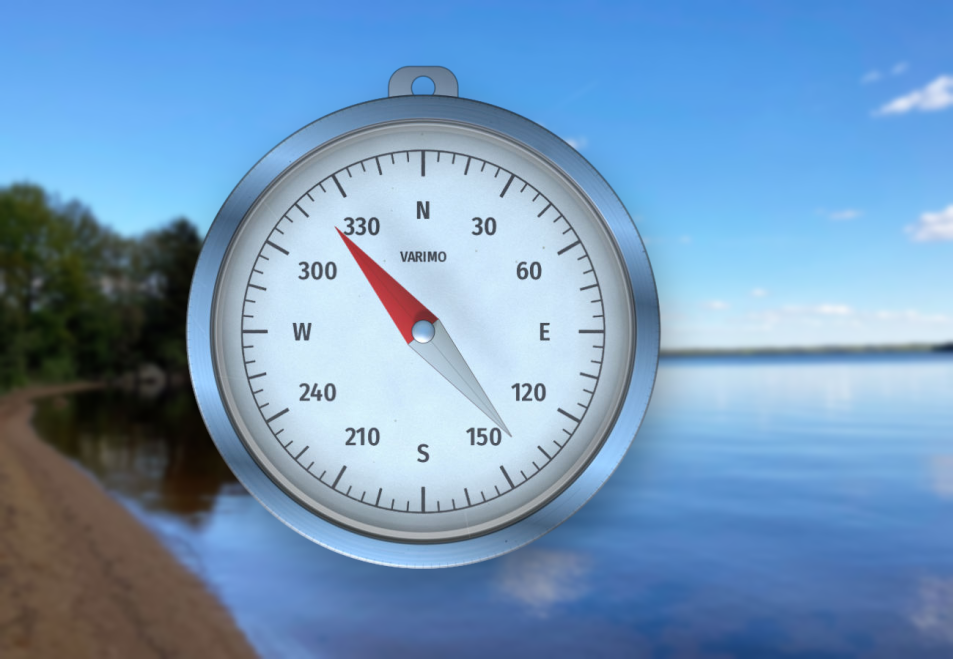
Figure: 320 °
